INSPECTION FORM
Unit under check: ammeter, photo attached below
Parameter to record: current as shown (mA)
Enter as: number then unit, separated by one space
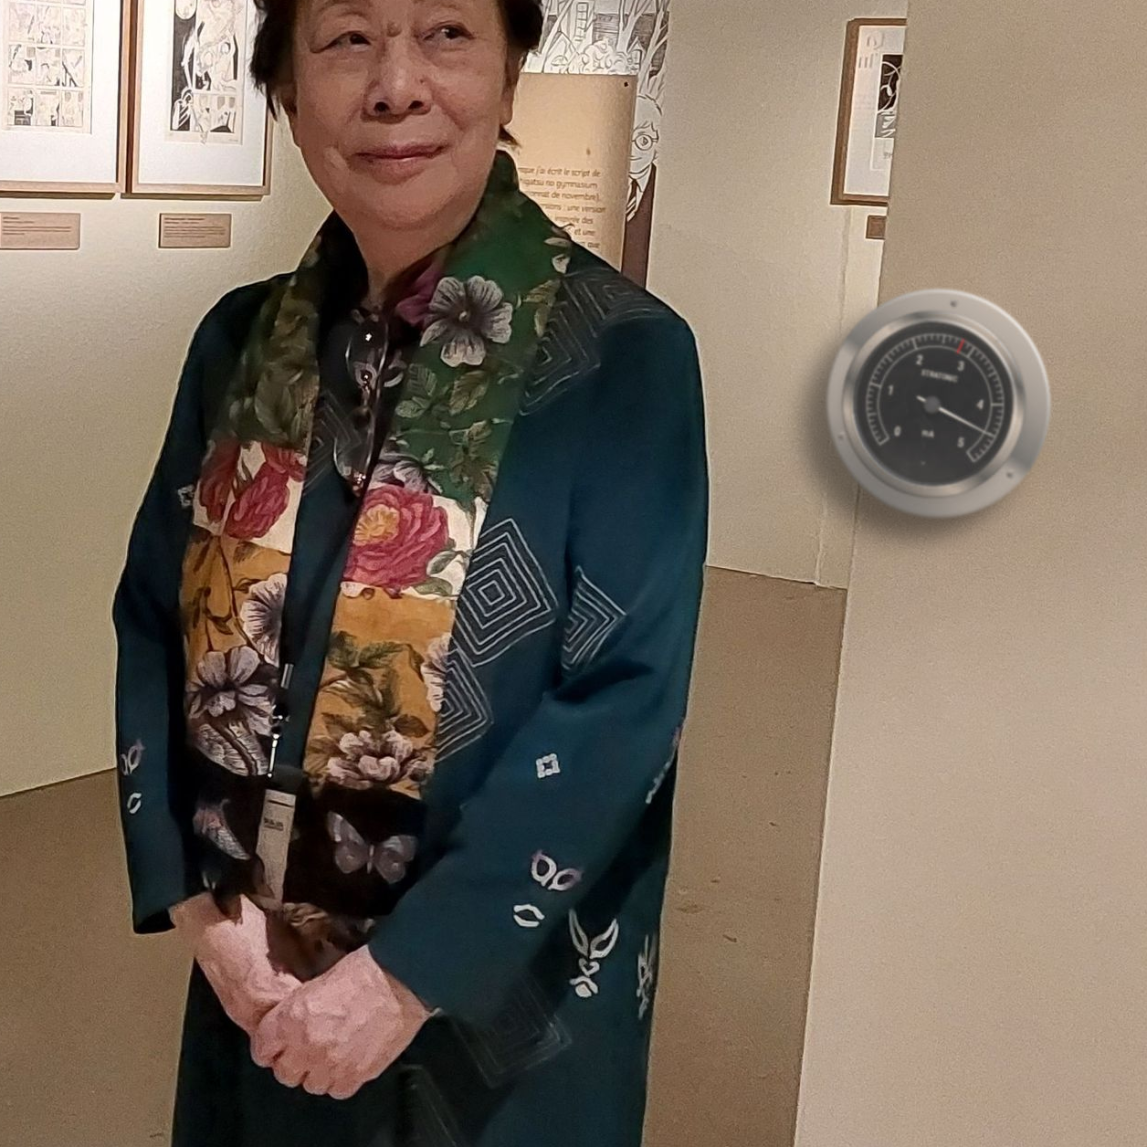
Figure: 4.5 mA
